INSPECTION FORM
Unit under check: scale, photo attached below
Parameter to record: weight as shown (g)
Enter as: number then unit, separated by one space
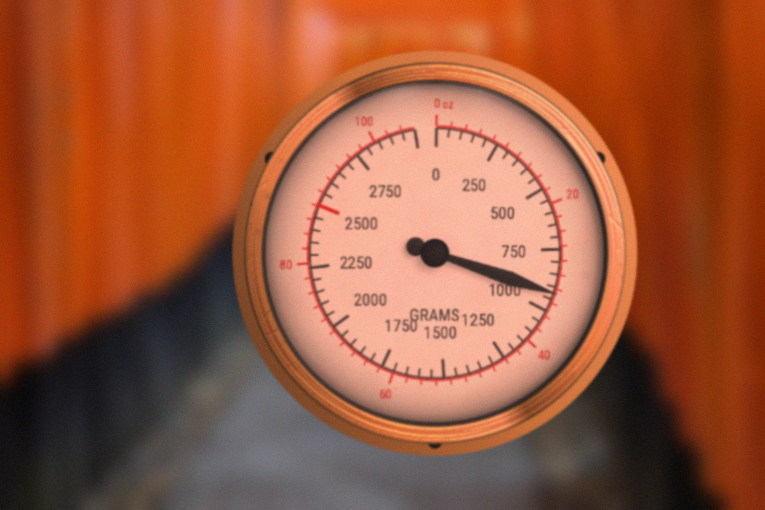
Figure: 925 g
